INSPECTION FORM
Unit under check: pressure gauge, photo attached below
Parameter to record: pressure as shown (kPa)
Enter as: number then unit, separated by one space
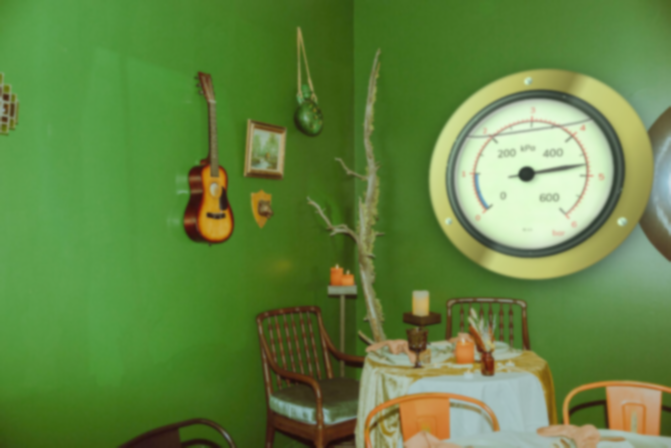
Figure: 475 kPa
